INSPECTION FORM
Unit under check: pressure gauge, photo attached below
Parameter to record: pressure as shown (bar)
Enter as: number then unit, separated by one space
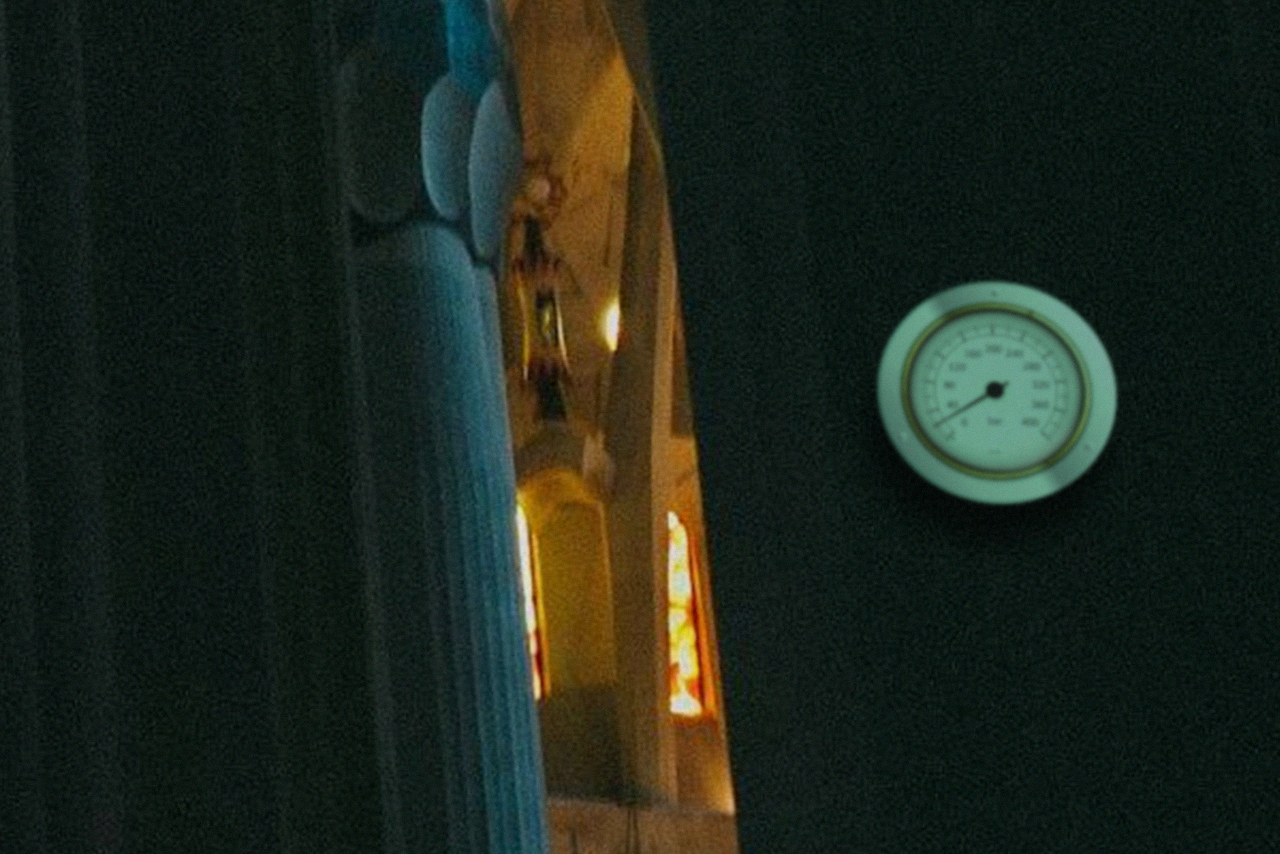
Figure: 20 bar
